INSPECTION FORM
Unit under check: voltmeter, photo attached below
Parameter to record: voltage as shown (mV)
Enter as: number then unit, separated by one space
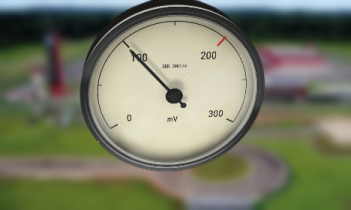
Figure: 100 mV
